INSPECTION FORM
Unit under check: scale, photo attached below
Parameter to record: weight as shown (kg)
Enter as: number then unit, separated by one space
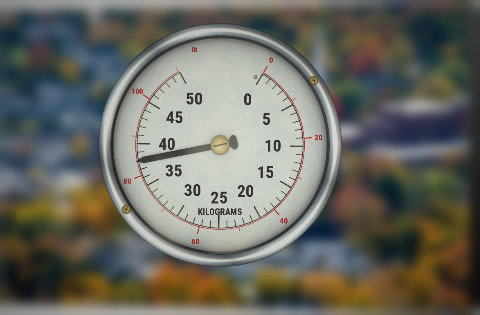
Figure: 38 kg
